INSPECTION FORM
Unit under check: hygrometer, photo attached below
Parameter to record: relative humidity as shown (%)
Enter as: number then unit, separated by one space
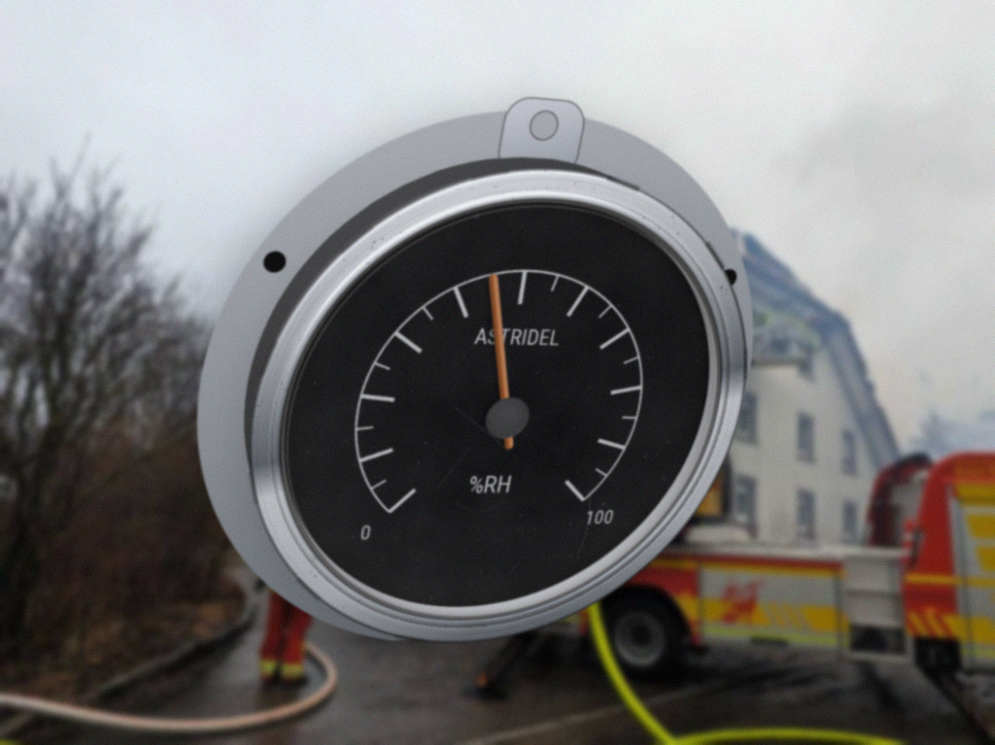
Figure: 45 %
